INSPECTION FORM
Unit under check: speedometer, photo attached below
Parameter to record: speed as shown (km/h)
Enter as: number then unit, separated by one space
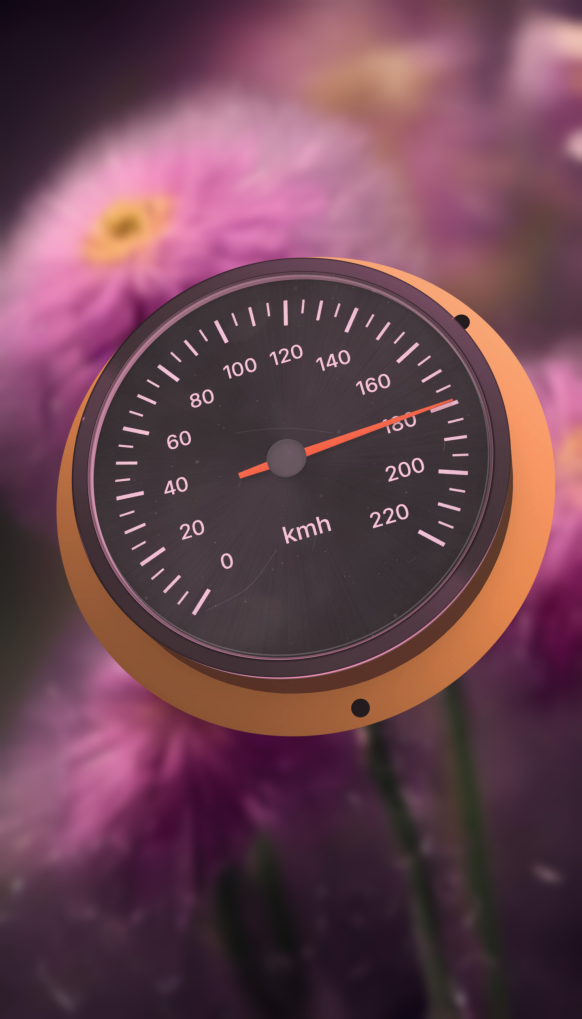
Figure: 180 km/h
